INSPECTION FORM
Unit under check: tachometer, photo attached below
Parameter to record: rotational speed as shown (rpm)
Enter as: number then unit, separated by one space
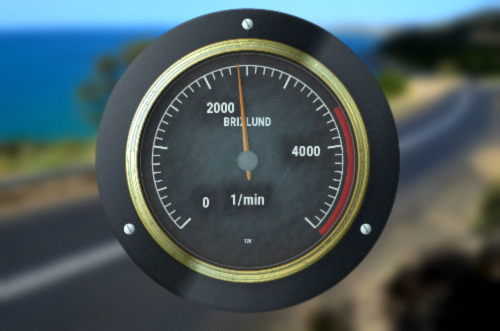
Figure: 2400 rpm
